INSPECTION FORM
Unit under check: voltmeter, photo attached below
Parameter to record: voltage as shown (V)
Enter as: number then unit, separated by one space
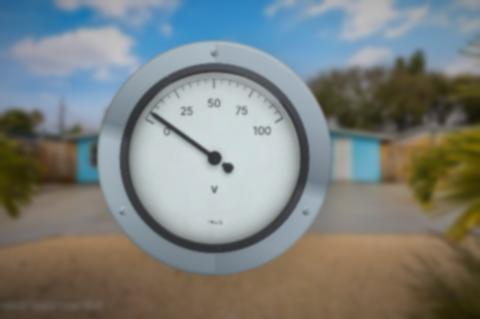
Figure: 5 V
